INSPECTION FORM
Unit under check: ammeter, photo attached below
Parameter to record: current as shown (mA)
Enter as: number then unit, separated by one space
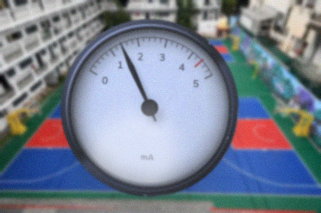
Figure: 1.4 mA
